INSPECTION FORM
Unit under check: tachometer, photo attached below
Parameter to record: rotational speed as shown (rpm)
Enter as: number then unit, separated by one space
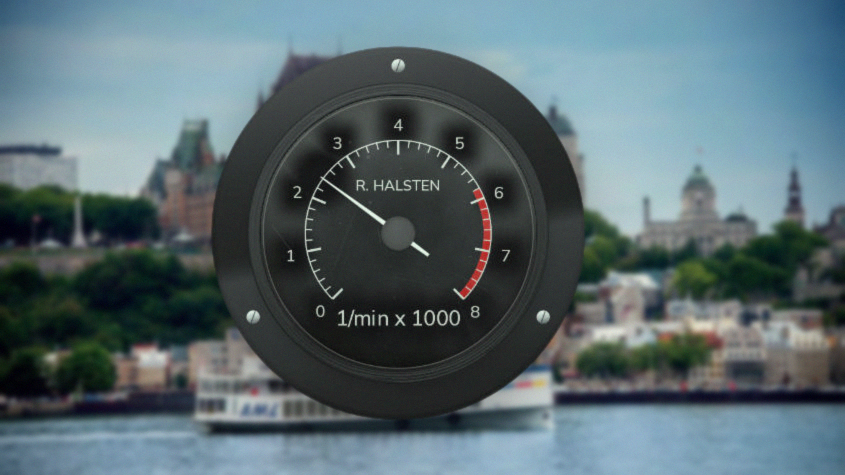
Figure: 2400 rpm
